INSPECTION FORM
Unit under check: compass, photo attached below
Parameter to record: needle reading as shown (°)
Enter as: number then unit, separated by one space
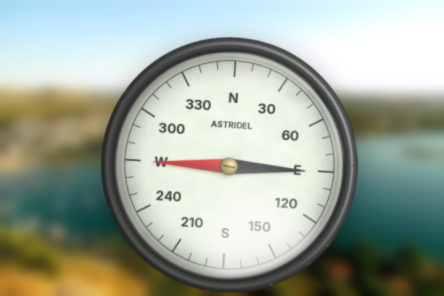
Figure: 270 °
